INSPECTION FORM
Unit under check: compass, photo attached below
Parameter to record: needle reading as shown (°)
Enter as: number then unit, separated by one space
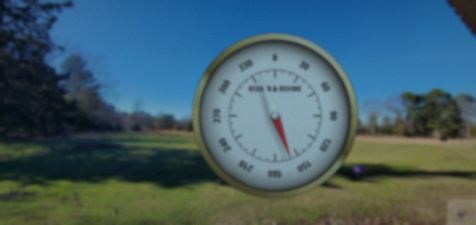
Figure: 160 °
